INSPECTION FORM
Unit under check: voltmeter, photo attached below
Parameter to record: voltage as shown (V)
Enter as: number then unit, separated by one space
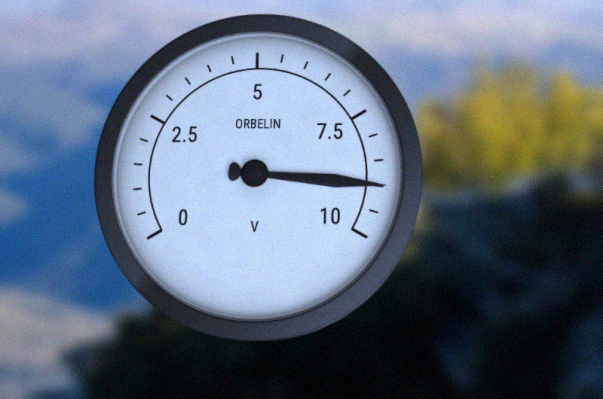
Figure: 9 V
